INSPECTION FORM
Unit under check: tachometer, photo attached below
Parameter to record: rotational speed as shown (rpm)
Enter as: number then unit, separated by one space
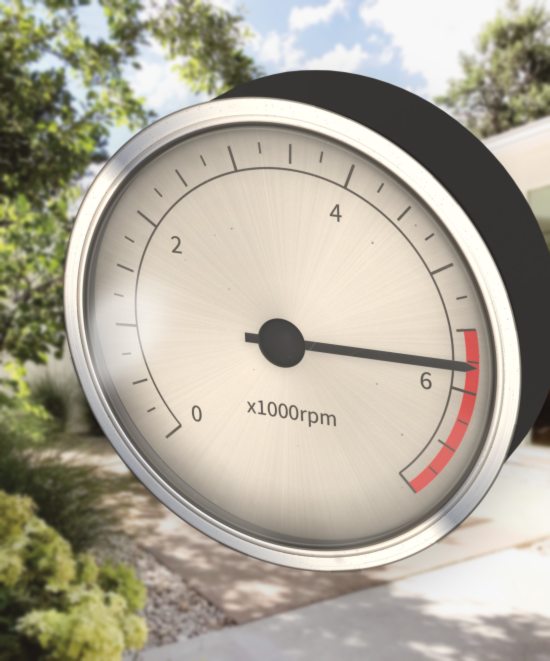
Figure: 5750 rpm
